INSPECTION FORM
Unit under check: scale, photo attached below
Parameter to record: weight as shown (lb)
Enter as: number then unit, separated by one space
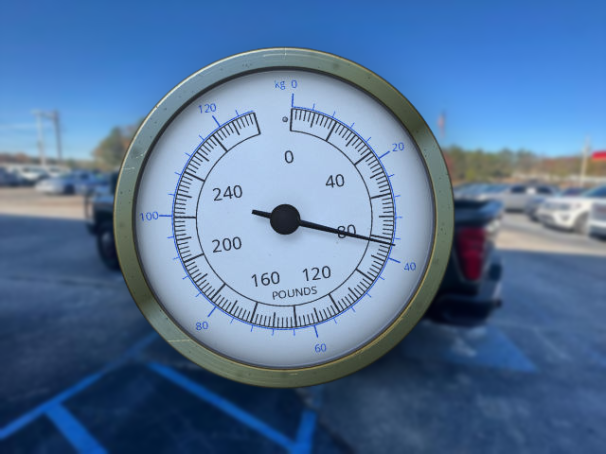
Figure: 82 lb
